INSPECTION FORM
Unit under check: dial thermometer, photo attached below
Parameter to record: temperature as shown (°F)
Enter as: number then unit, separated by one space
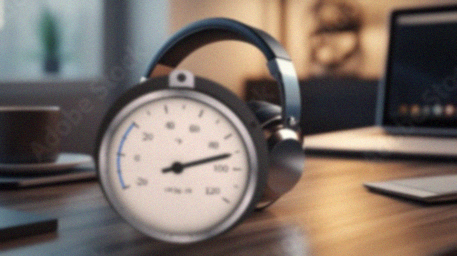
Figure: 90 °F
